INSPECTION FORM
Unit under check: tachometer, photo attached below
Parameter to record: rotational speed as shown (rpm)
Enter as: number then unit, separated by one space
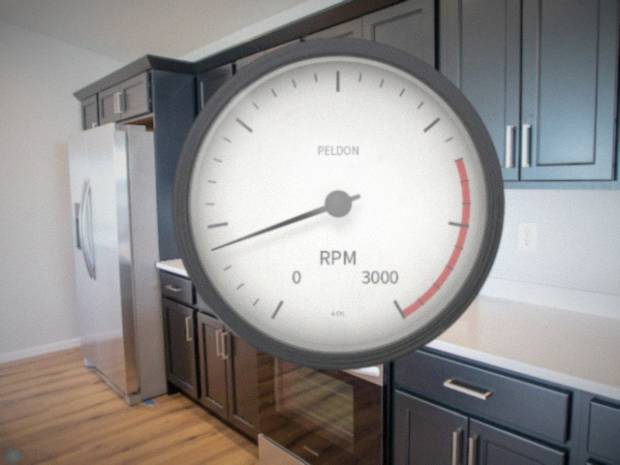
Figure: 400 rpm
